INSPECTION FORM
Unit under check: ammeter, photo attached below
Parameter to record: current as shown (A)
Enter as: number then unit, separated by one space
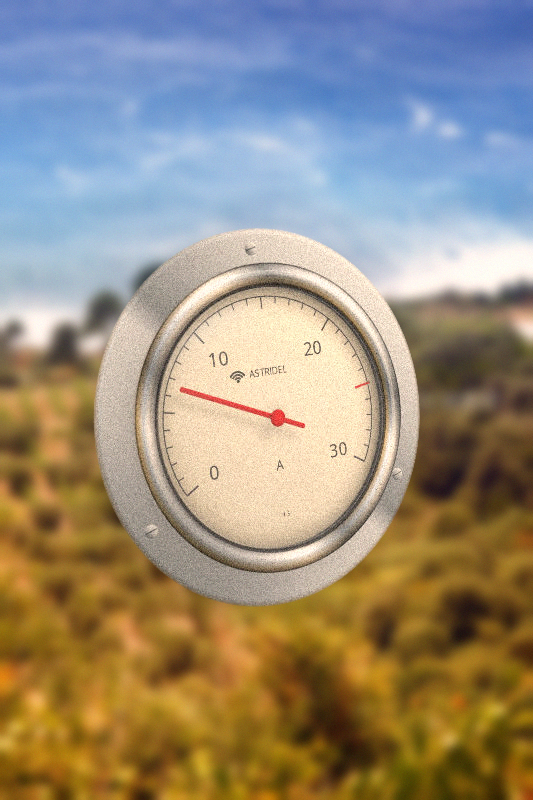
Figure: 6.5 A
